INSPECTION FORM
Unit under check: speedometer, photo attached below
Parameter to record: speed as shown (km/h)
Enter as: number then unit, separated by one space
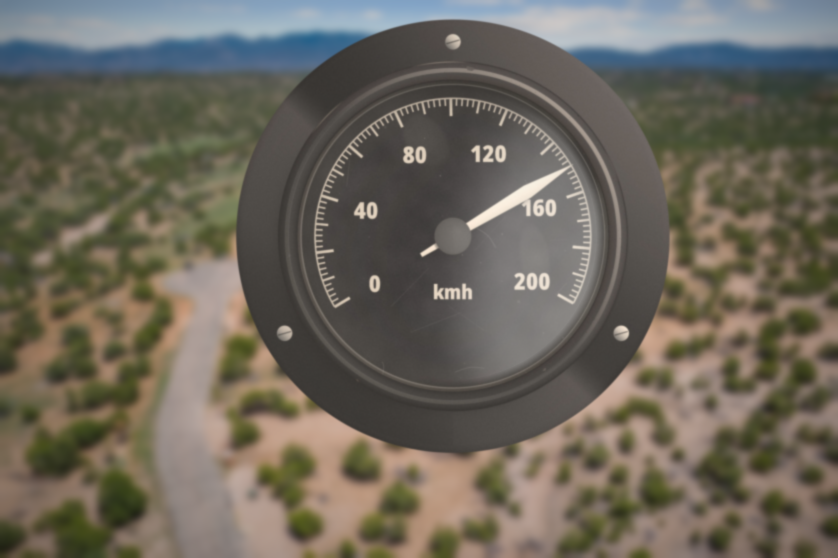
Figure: 150 km/h
